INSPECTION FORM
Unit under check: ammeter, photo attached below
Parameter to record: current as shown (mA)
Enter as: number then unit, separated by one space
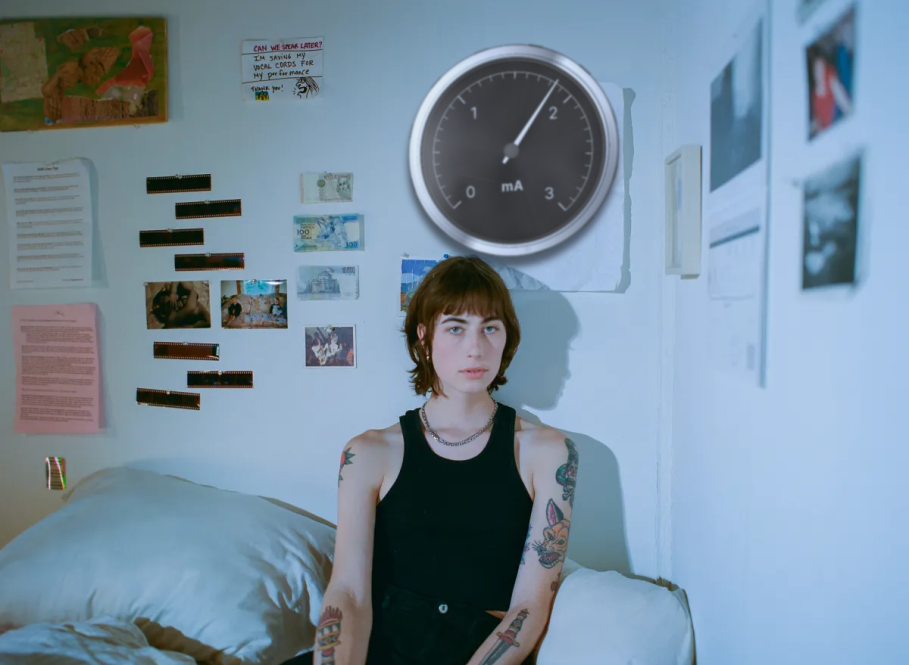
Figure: 1.85 mA
